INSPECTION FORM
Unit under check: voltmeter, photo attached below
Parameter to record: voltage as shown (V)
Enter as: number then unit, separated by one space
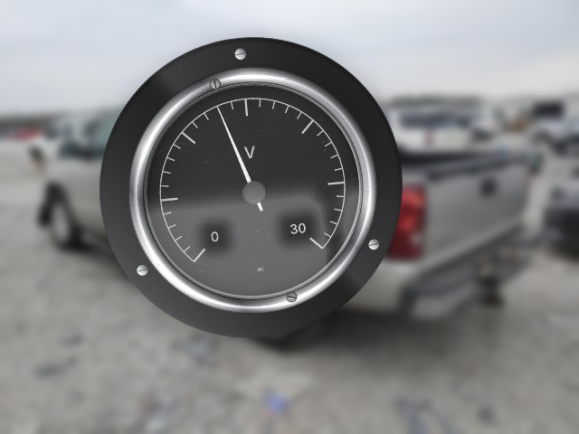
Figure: 13 V
